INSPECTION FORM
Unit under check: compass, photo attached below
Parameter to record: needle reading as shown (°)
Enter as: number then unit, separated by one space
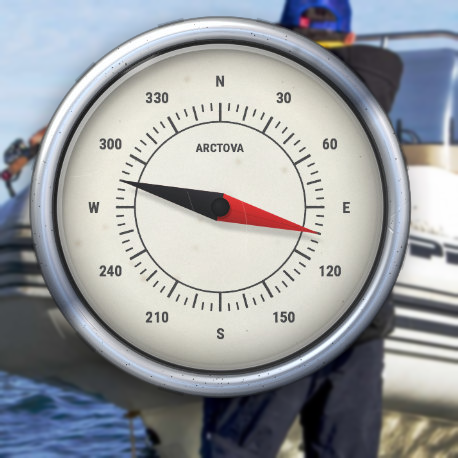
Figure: 105 °
